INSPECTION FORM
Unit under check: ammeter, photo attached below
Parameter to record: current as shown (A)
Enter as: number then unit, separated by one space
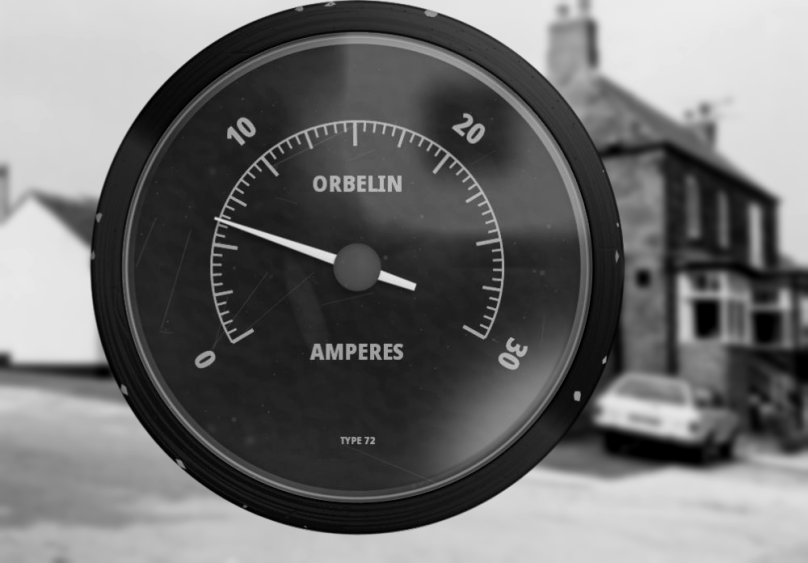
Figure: 6.25 A
